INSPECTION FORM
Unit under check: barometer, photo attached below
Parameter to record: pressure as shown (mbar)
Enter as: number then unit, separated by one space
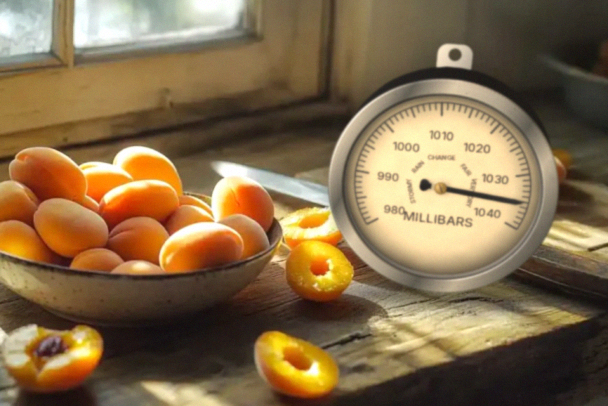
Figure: 1035 mbar
